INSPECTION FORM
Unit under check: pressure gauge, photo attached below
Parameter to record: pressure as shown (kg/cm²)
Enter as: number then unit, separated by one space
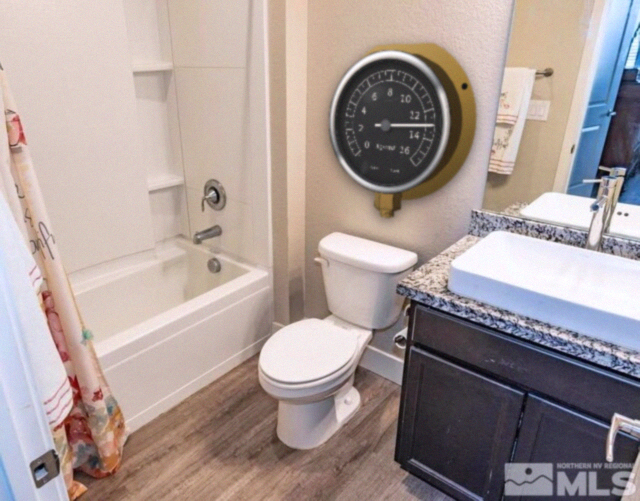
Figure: 13 kg/cm²
